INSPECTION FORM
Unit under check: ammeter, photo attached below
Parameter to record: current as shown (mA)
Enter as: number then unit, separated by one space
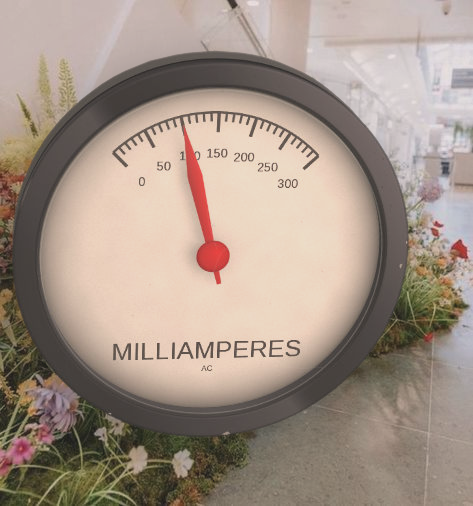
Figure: 100 mA
